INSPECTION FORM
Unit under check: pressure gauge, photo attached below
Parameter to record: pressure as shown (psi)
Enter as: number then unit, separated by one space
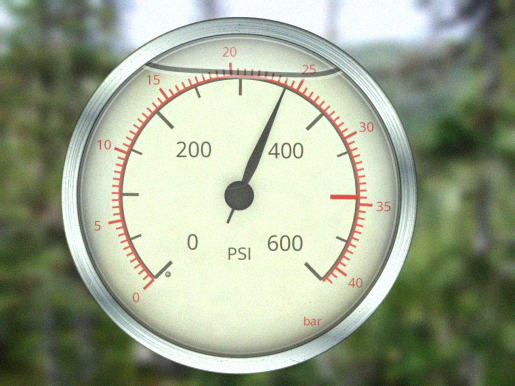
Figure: 350 psi
